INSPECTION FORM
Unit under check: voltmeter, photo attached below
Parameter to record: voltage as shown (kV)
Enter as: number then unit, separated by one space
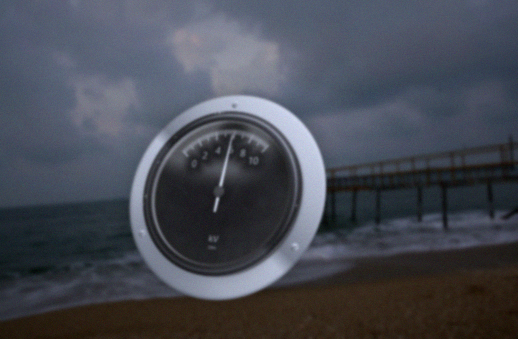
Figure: 6 kV
